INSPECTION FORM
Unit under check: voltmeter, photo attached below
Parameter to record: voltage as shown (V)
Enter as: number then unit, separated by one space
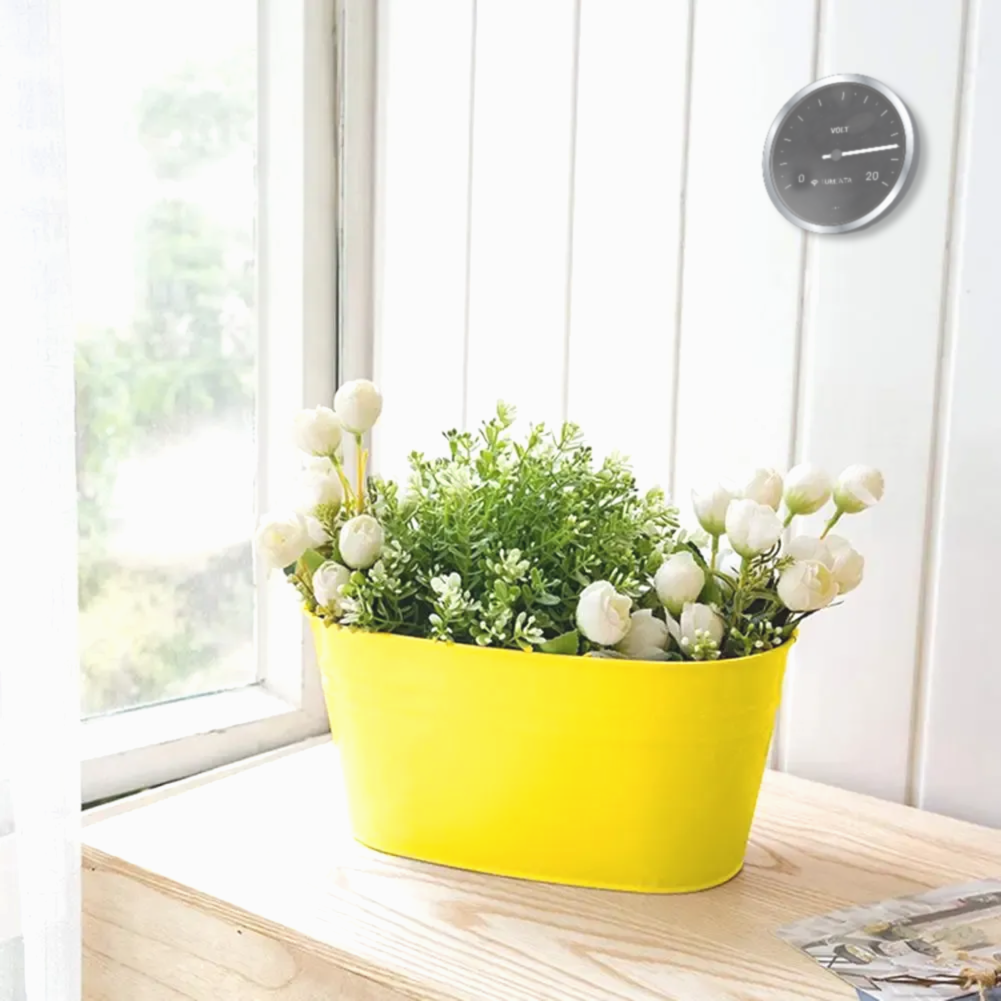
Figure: 17 V
